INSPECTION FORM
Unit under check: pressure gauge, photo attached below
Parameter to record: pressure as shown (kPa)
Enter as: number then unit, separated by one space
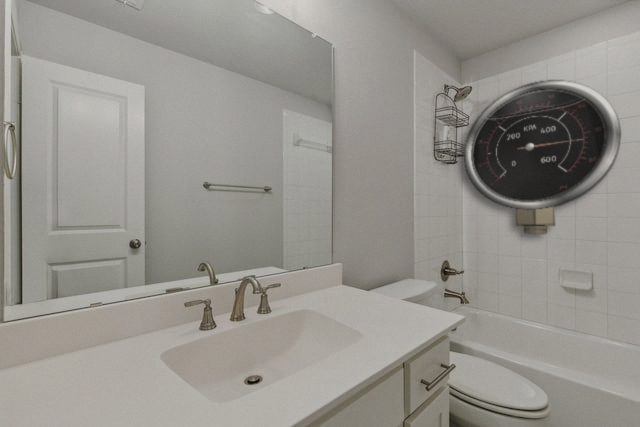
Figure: 500 kPa
